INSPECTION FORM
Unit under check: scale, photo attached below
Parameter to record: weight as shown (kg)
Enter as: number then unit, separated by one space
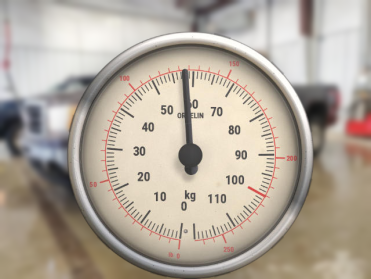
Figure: 58 kg
